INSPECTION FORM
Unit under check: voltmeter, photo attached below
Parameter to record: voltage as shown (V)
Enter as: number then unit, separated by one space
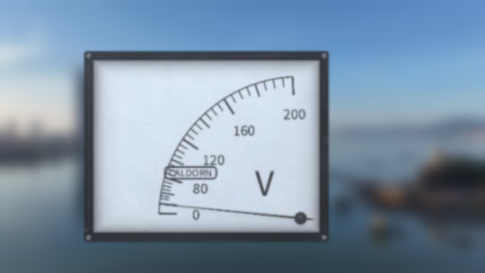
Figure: 40 V
